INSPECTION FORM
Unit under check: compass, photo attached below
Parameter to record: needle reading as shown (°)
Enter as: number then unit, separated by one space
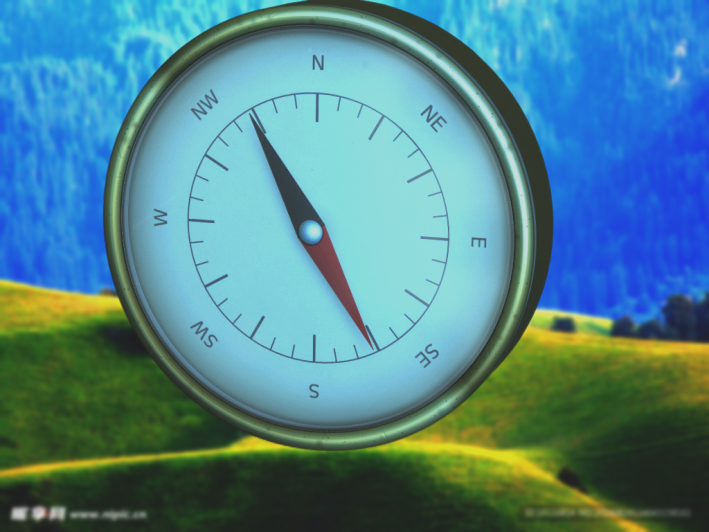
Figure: 150 °
